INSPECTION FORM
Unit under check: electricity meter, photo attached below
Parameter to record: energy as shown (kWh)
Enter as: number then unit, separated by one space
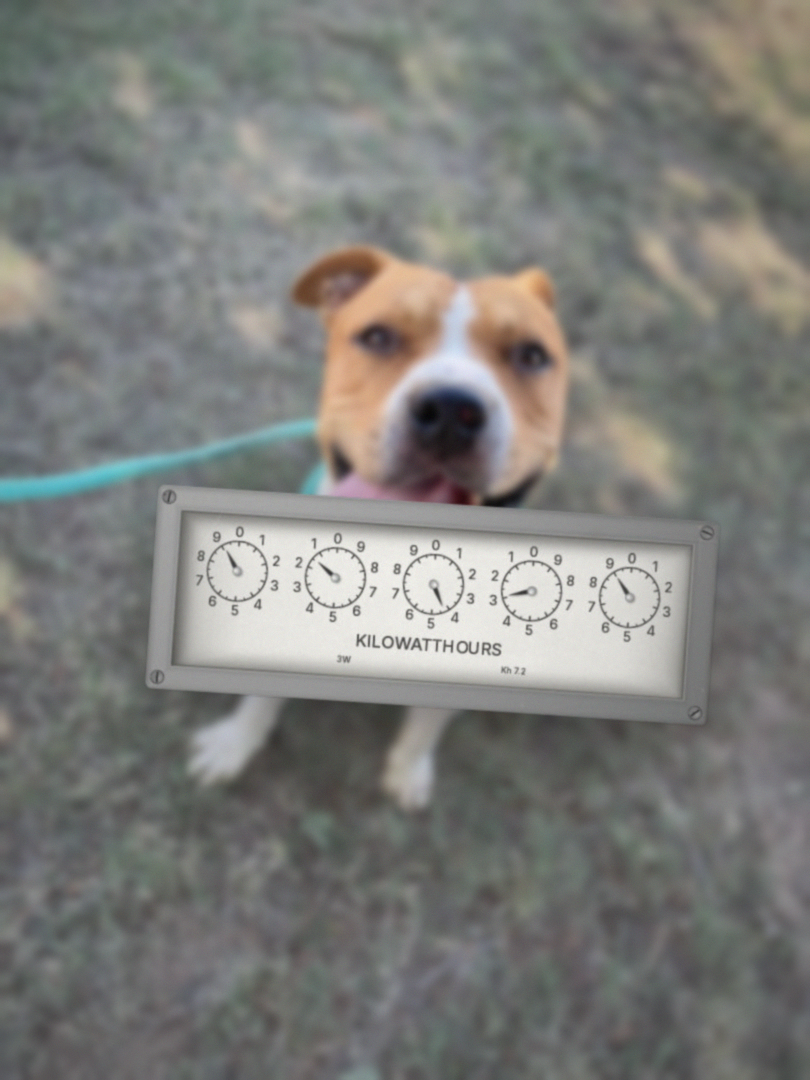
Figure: 91429 kWh
